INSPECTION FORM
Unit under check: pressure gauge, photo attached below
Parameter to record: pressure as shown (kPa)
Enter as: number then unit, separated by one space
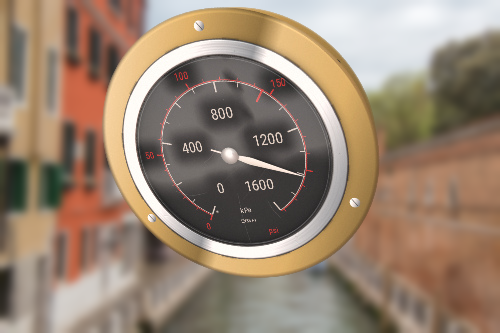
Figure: 1400 kPa
